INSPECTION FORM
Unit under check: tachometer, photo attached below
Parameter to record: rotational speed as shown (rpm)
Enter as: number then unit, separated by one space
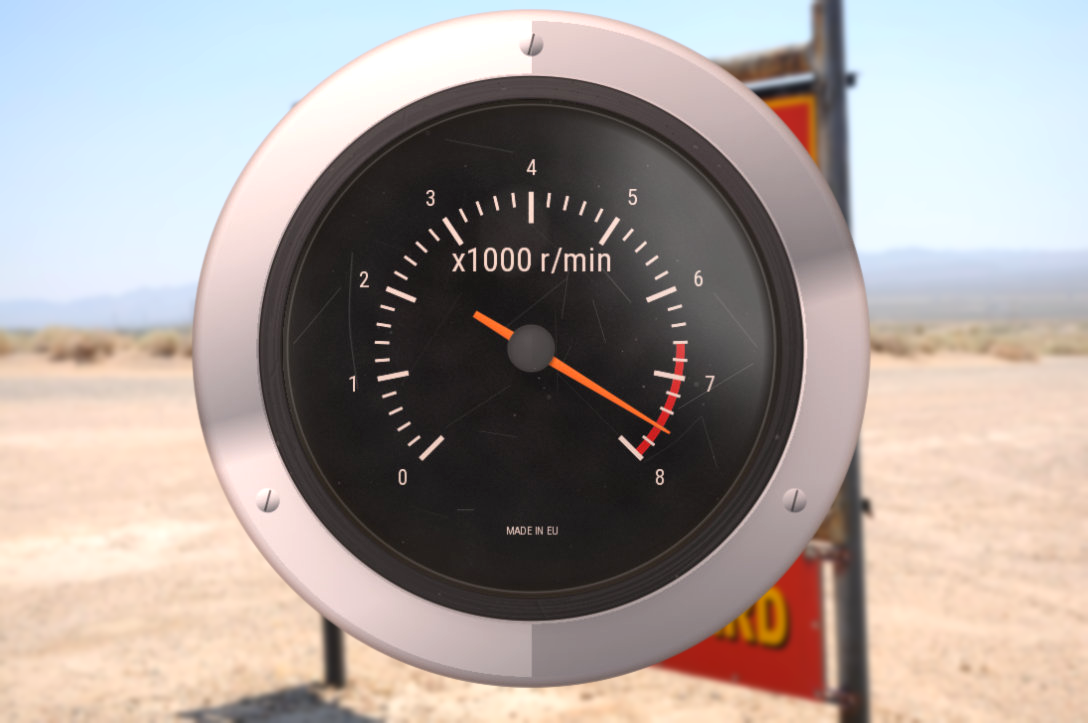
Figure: 7600 rpm
